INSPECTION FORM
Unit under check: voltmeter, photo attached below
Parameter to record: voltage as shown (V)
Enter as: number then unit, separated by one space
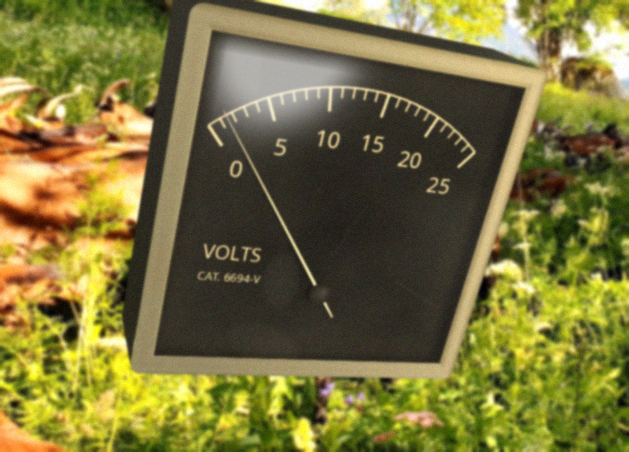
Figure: 1.5 V
